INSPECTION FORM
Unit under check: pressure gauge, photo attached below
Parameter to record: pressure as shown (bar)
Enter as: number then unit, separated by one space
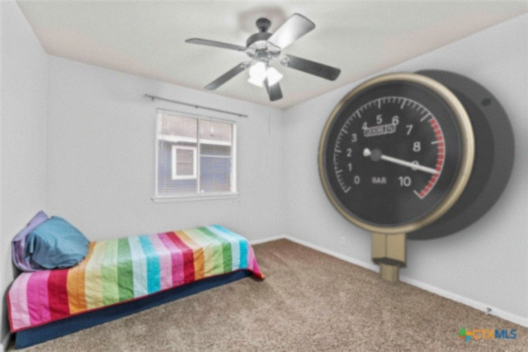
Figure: 9 bar
